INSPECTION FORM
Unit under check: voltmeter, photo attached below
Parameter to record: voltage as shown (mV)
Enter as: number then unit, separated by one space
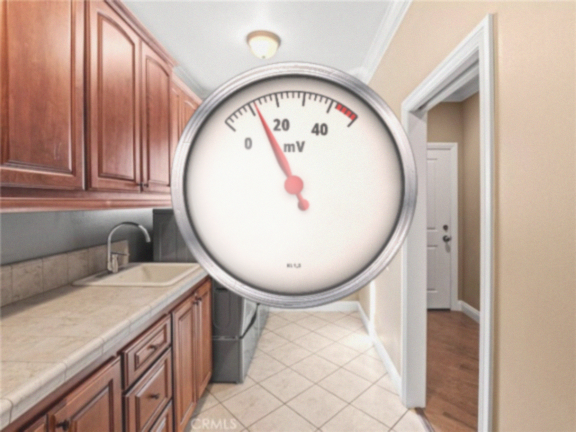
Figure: 12 mV
